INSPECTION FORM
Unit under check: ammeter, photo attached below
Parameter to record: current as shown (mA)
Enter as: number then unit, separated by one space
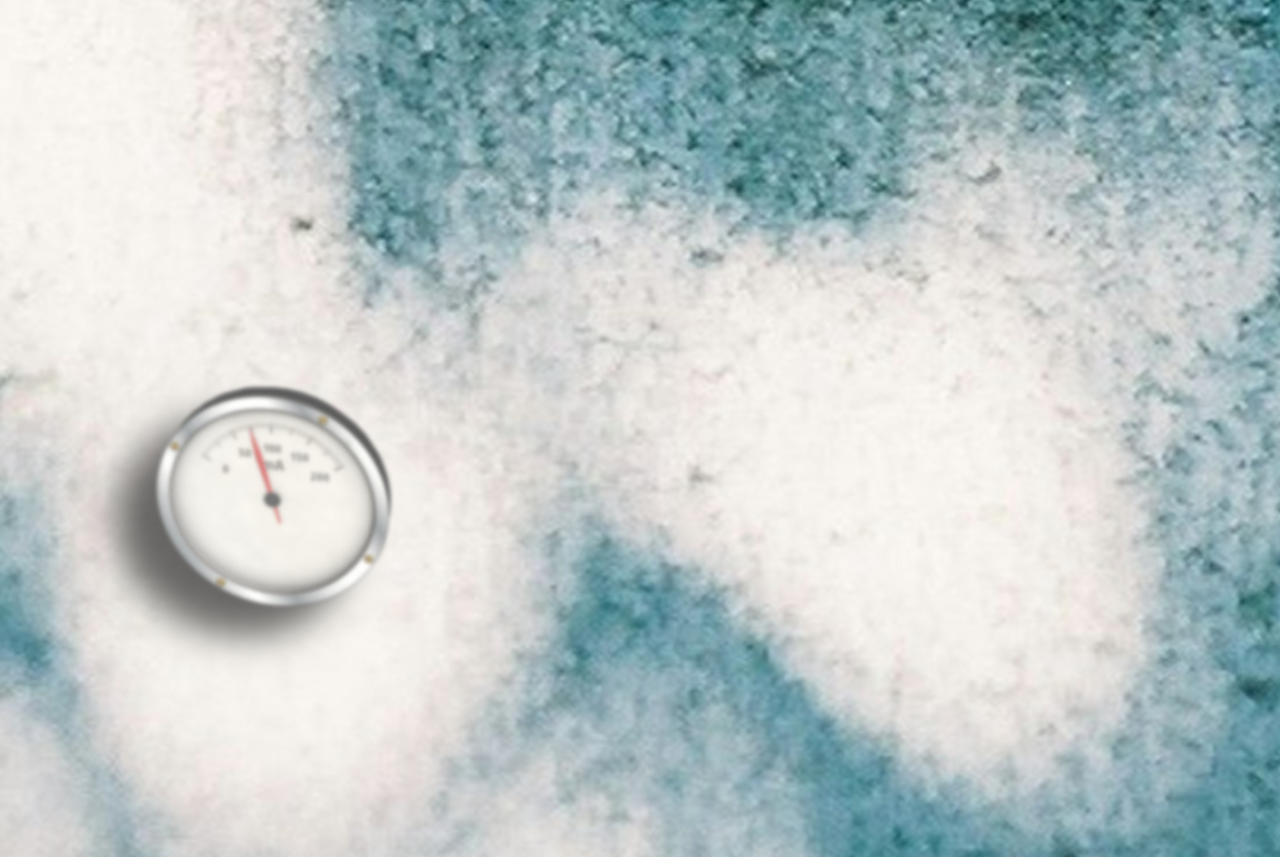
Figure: 75 mA
